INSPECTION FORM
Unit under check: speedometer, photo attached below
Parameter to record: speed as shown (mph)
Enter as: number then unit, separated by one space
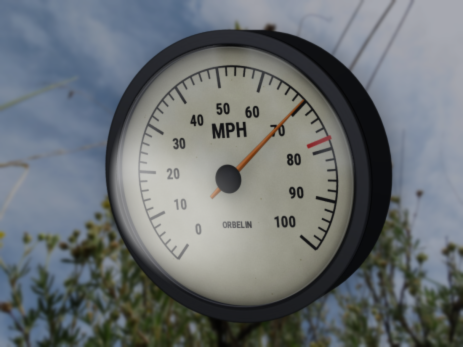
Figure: 70 mph
